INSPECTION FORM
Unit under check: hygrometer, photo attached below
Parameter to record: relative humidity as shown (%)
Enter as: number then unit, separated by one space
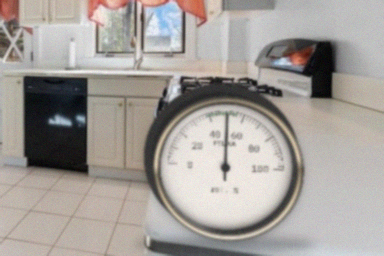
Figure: 50 %
